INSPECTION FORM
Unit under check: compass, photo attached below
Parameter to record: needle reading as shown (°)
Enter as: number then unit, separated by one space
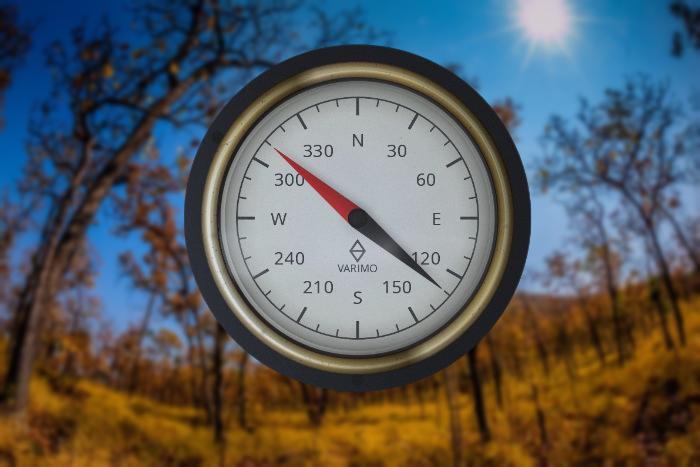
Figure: 310 °
